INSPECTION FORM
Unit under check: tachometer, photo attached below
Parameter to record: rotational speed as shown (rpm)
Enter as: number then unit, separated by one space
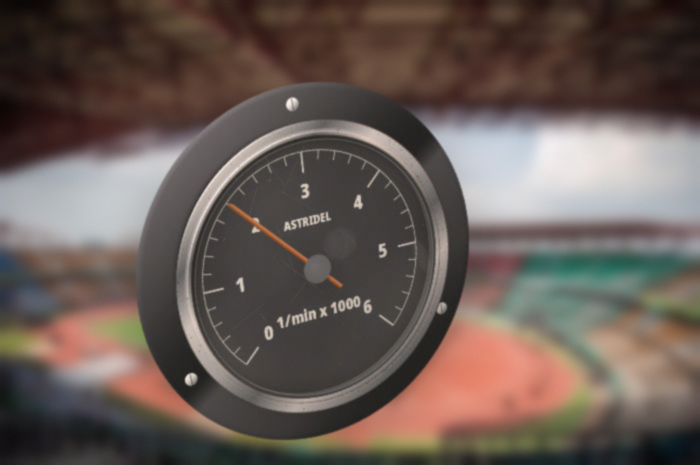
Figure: 2000 rpm
